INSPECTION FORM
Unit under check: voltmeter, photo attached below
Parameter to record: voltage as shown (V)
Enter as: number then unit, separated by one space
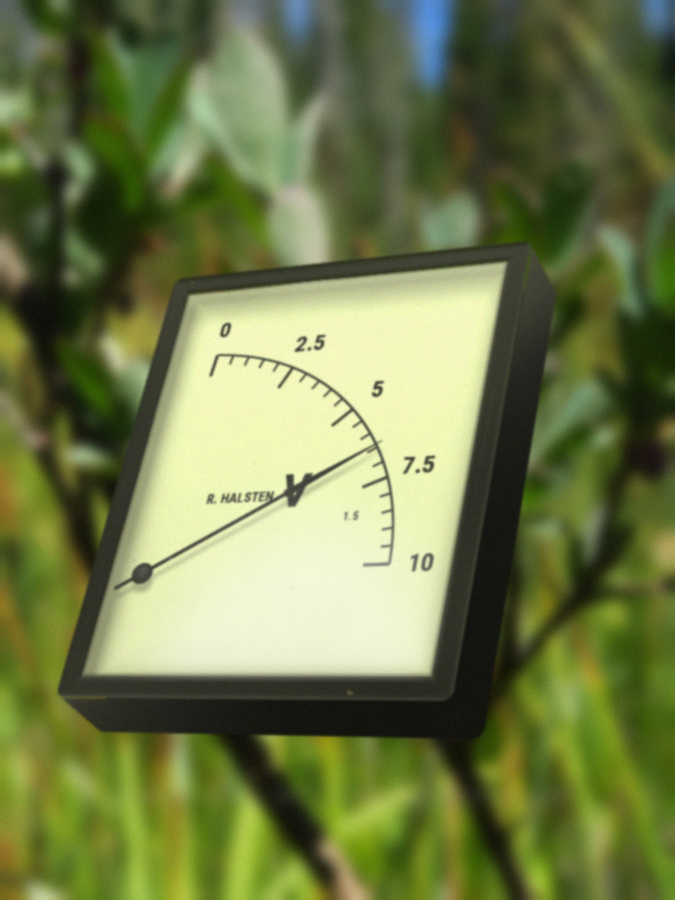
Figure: 6.5 V
